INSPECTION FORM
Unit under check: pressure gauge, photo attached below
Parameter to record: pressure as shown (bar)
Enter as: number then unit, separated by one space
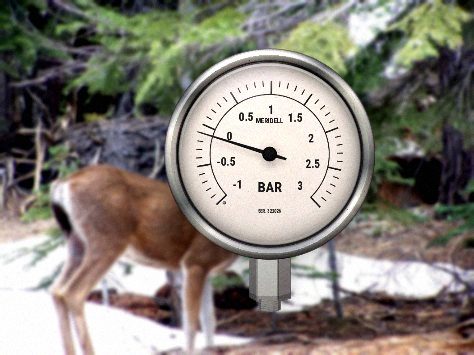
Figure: -0.1 bar
